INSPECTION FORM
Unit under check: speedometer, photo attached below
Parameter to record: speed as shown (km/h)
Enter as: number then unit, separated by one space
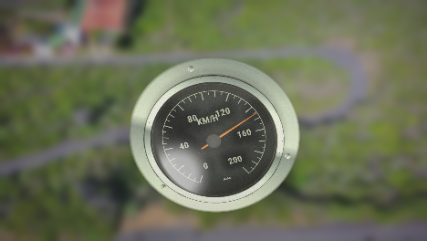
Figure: 145 km/h
